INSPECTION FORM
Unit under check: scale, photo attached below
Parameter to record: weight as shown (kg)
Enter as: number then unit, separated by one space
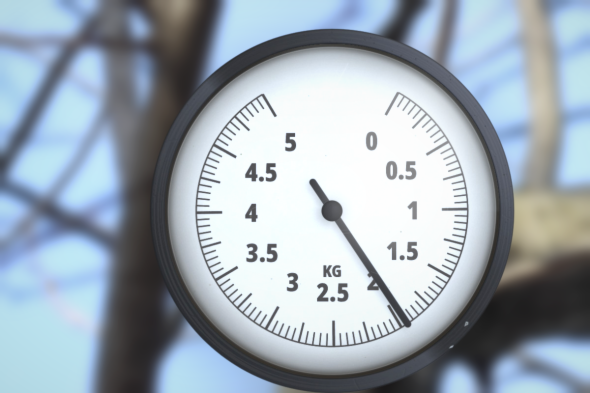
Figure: 1.95 kg
